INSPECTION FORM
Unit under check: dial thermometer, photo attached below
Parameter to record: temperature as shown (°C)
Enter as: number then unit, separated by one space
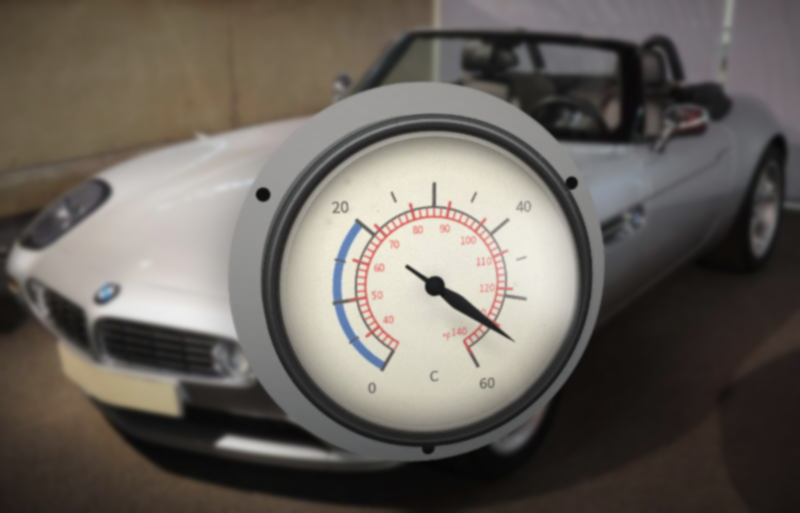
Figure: 55 °C
